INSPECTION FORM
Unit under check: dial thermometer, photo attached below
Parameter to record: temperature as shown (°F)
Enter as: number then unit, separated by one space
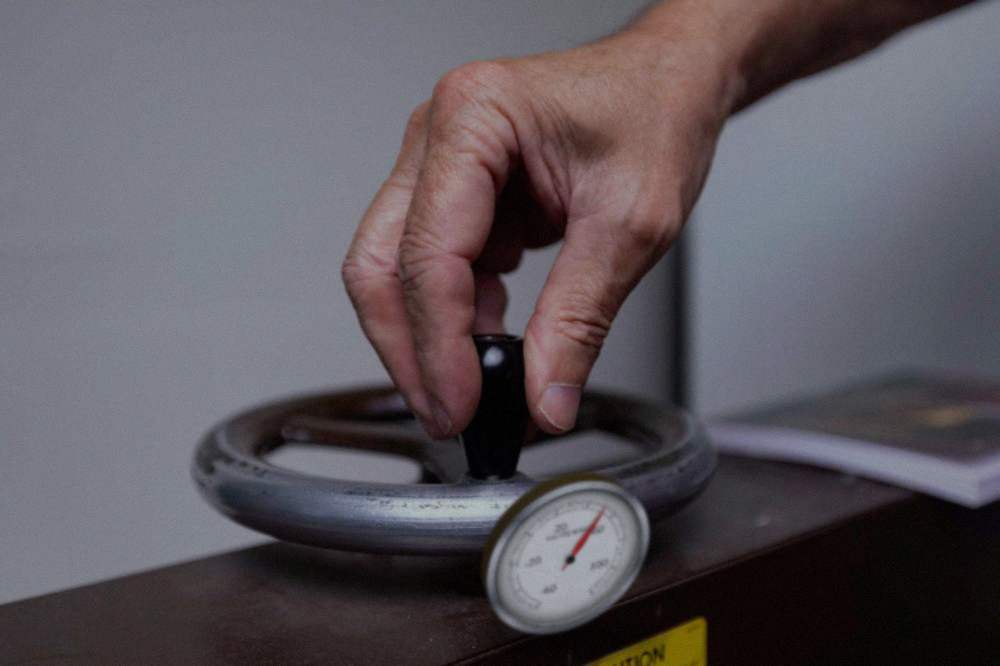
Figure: 50 °F
